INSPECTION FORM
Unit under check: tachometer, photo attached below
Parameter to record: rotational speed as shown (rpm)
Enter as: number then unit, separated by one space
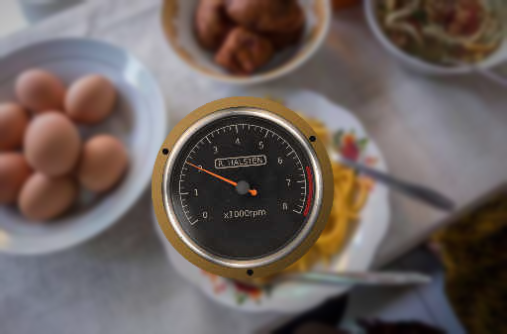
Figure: 2000 rpm
